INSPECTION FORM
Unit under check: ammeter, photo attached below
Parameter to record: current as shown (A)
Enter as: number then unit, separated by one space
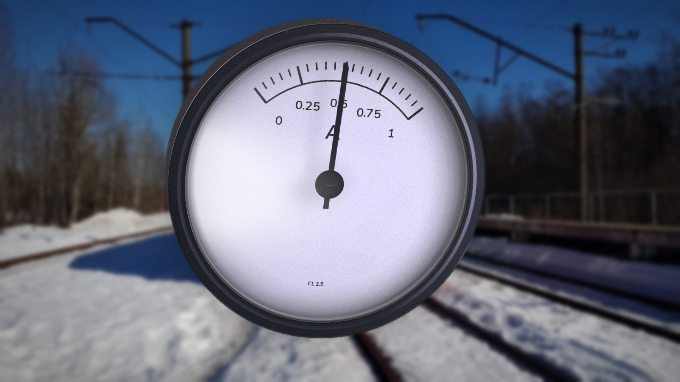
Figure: 0.5 A
